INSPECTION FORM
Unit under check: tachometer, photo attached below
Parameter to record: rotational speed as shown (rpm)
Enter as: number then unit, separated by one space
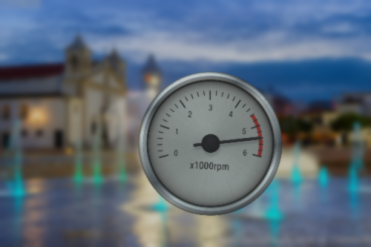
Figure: 5400 rpm
